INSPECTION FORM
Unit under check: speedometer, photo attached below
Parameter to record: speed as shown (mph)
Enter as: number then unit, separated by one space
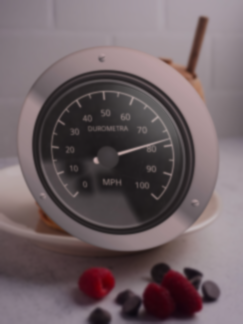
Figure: 77.5 mph
